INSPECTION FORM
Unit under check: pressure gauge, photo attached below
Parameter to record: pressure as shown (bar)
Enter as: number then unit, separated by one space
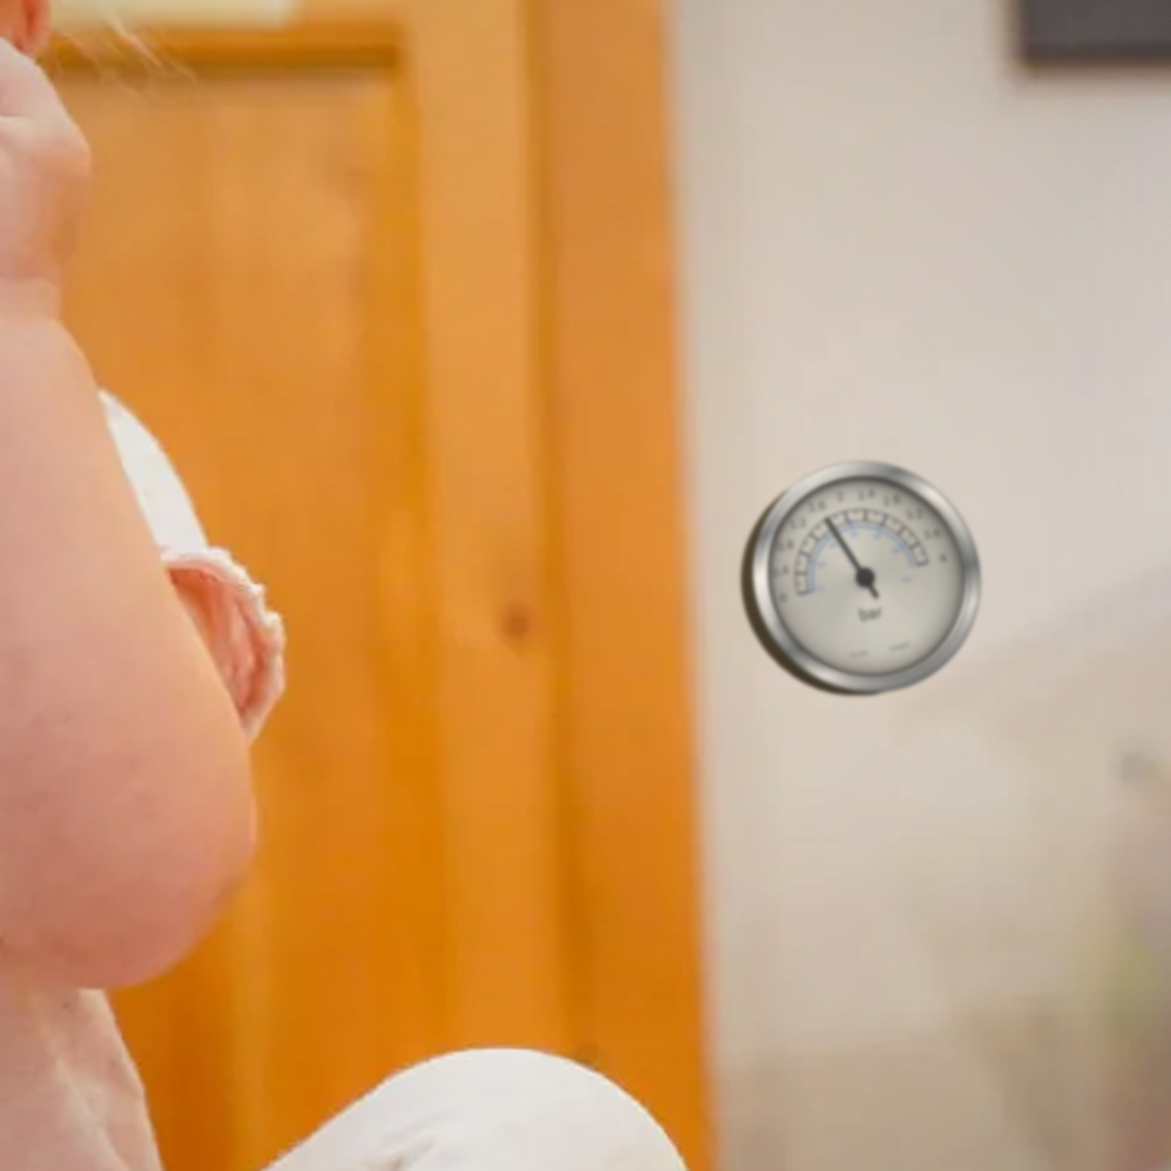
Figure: 1.6 bar
